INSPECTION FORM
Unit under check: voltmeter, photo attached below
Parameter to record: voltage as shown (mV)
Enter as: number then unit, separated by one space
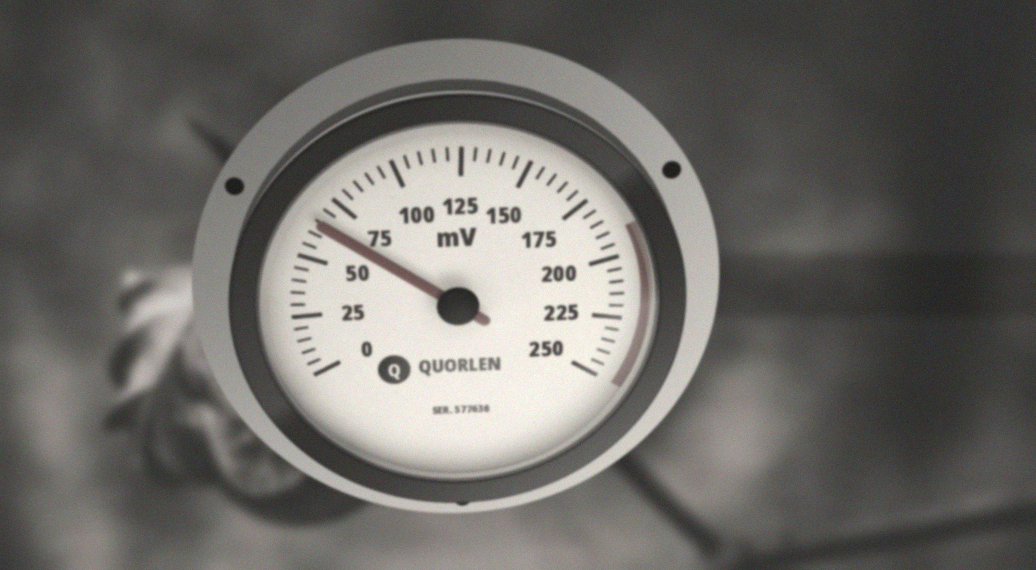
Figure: 65 mV
